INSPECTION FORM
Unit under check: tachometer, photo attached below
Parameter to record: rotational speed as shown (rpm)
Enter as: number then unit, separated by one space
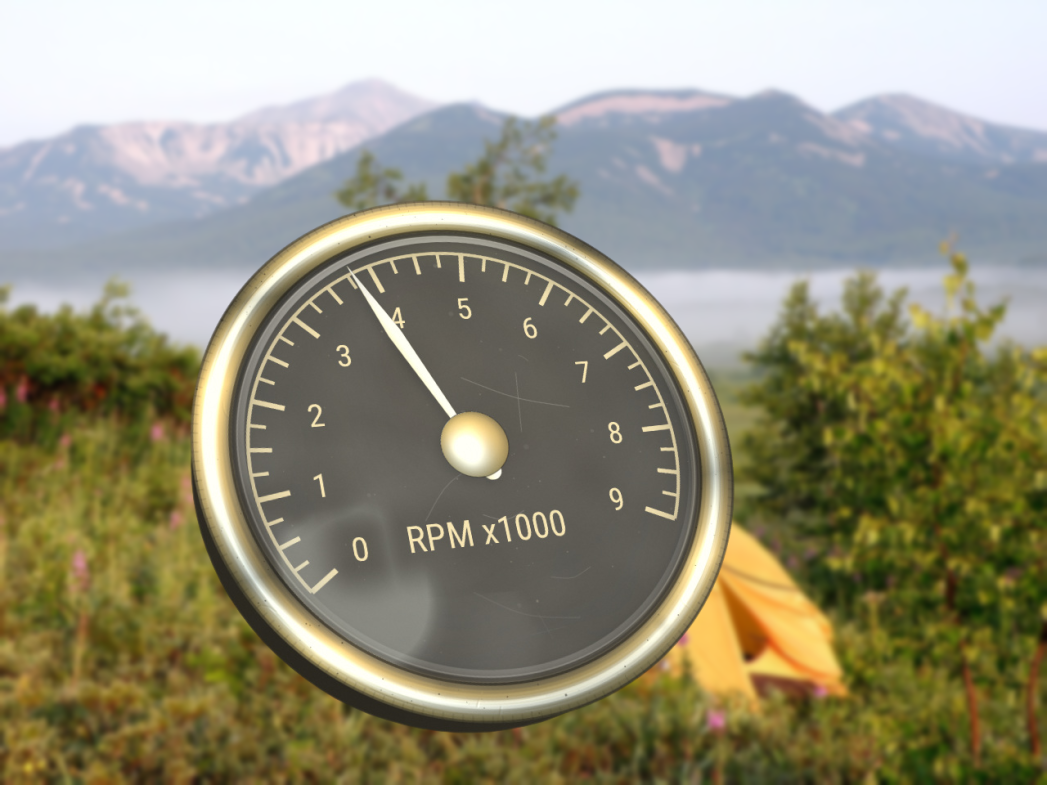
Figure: 3750 rpm
